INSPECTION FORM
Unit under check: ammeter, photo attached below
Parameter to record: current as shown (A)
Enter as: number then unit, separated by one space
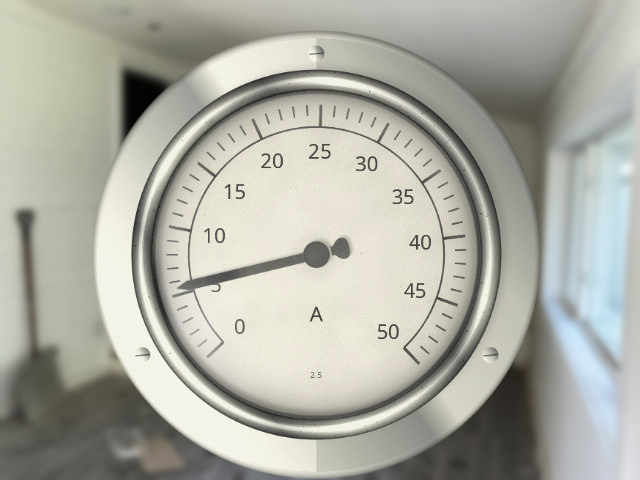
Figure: 5.5 A
